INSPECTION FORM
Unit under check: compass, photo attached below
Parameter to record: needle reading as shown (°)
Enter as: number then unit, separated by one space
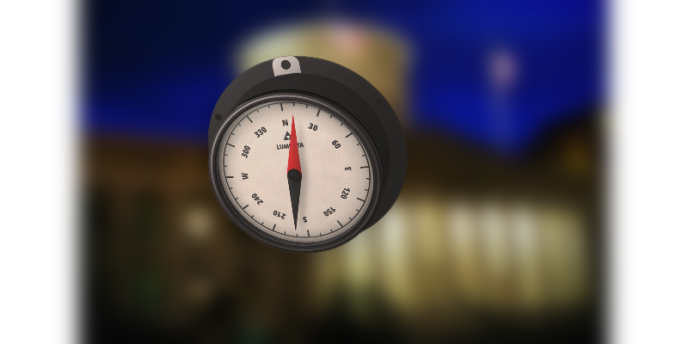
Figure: 10 °
